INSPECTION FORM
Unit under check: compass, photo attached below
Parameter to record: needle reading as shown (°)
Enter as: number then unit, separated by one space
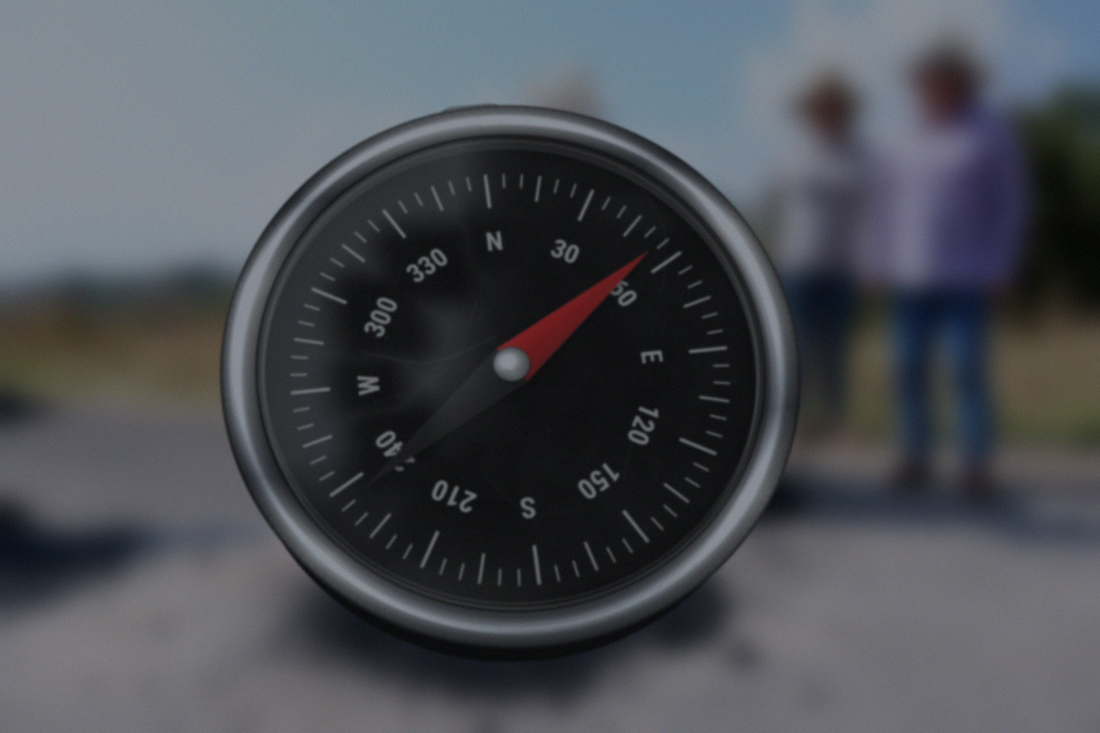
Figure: 55 °
